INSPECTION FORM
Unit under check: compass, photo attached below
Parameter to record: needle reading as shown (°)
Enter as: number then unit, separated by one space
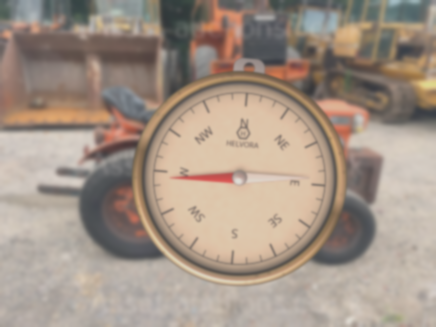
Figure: 265 °
